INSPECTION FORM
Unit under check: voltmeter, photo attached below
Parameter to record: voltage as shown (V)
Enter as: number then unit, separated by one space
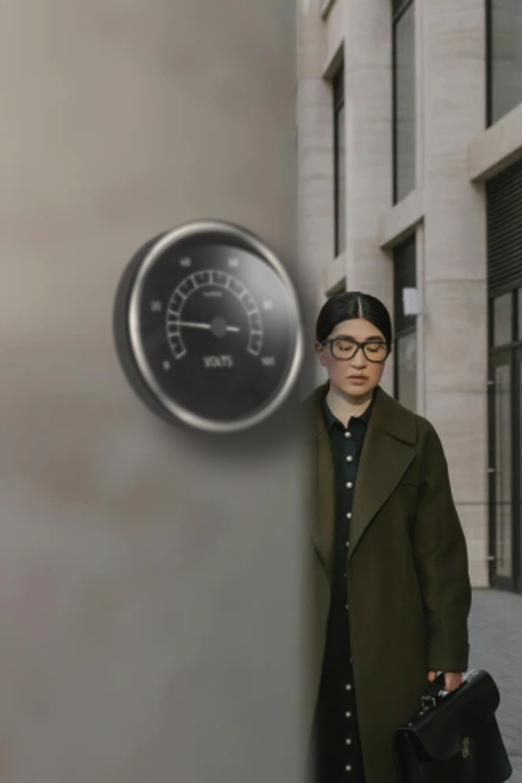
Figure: 15 V
